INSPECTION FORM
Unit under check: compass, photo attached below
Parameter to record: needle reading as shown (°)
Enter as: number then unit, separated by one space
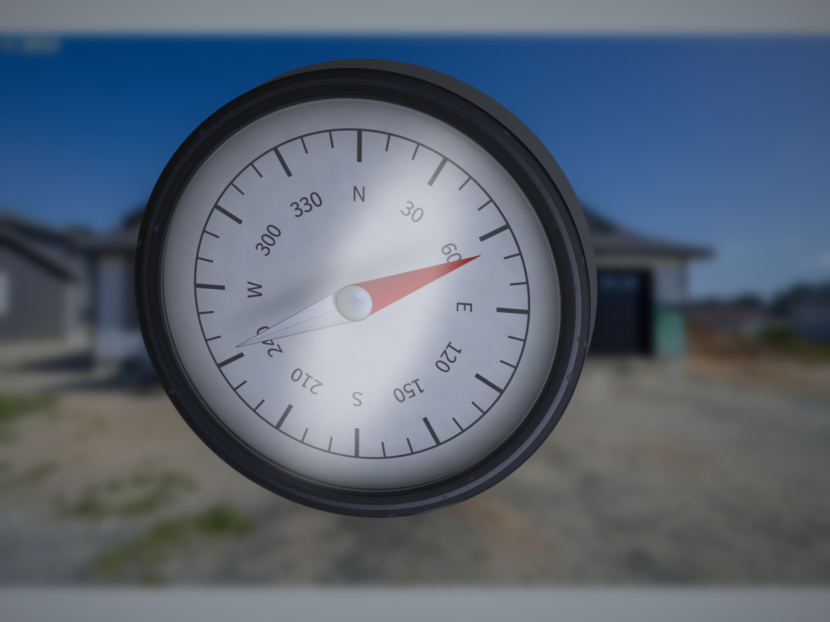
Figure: 65 °
